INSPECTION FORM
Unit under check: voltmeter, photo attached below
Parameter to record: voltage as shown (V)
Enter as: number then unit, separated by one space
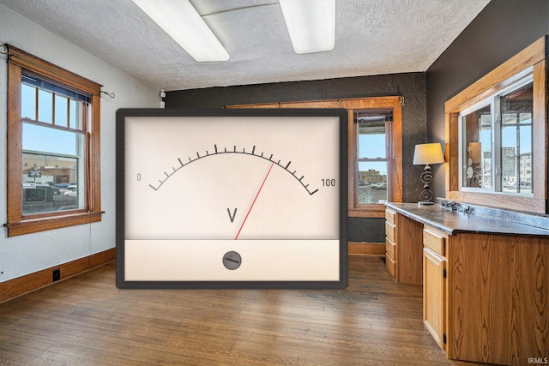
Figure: 72.5 V
